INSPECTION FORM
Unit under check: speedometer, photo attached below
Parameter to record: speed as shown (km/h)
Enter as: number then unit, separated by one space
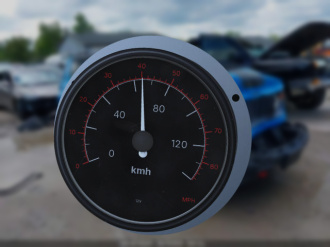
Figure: 65 km/h
